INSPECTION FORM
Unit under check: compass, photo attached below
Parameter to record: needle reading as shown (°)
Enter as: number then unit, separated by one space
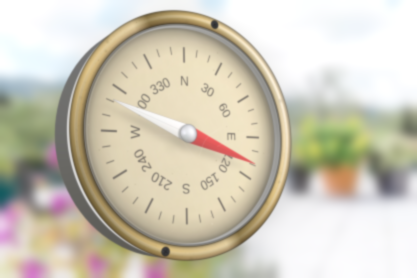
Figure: 110 °
